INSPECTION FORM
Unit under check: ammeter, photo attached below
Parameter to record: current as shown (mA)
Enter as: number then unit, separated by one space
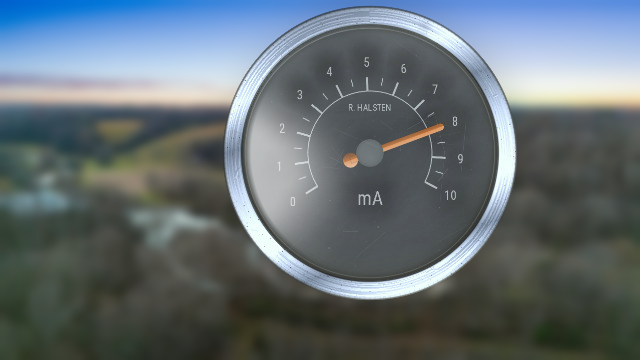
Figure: 8 mA
